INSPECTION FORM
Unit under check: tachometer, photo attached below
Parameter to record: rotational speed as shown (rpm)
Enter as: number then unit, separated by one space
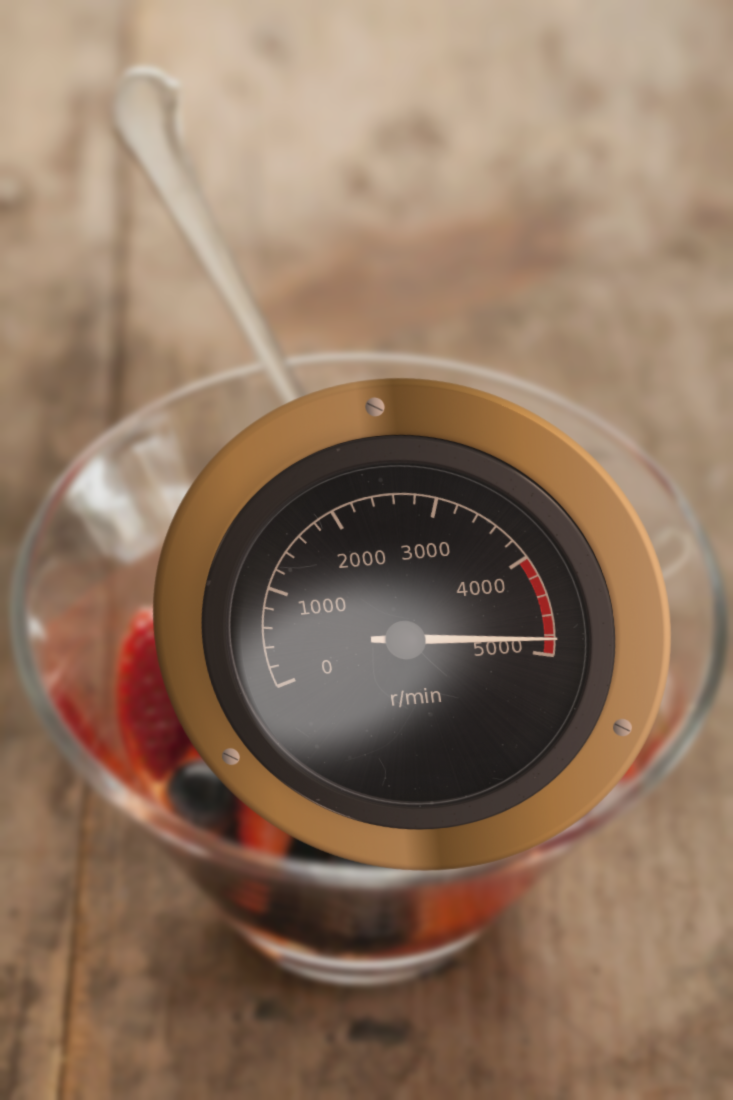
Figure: 4800 rpm
